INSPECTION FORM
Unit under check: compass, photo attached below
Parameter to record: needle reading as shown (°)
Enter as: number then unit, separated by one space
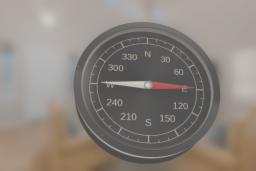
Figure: 90 °
